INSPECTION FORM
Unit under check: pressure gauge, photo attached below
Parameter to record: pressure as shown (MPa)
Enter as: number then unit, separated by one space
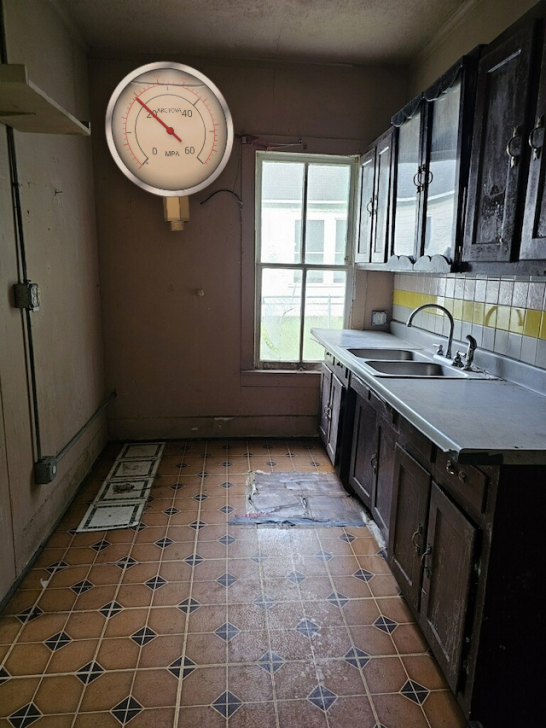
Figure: 20 MPa
